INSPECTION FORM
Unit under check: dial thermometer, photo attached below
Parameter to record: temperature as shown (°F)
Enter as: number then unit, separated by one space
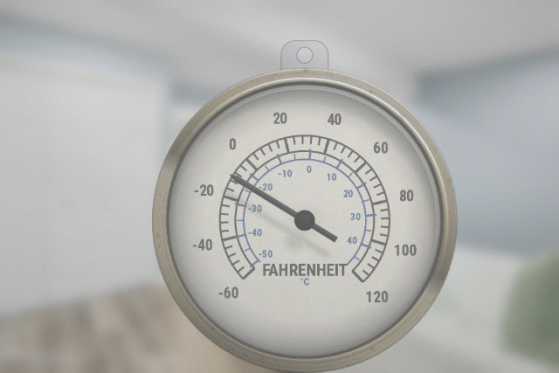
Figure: -10 °F
